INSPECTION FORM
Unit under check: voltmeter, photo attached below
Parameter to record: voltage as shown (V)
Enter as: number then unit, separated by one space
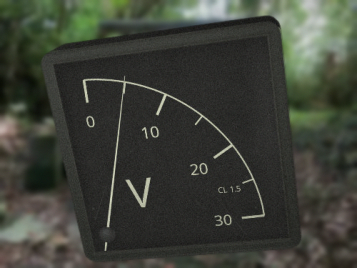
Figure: 5 V
